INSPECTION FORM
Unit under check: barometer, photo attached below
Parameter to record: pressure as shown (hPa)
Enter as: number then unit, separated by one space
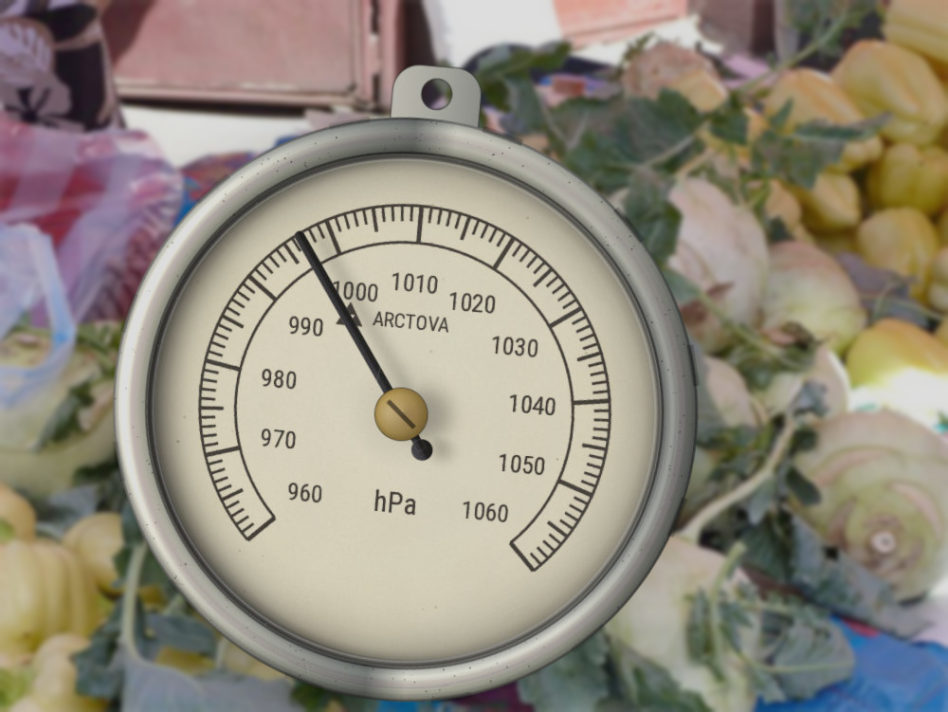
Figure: 997 hPa
